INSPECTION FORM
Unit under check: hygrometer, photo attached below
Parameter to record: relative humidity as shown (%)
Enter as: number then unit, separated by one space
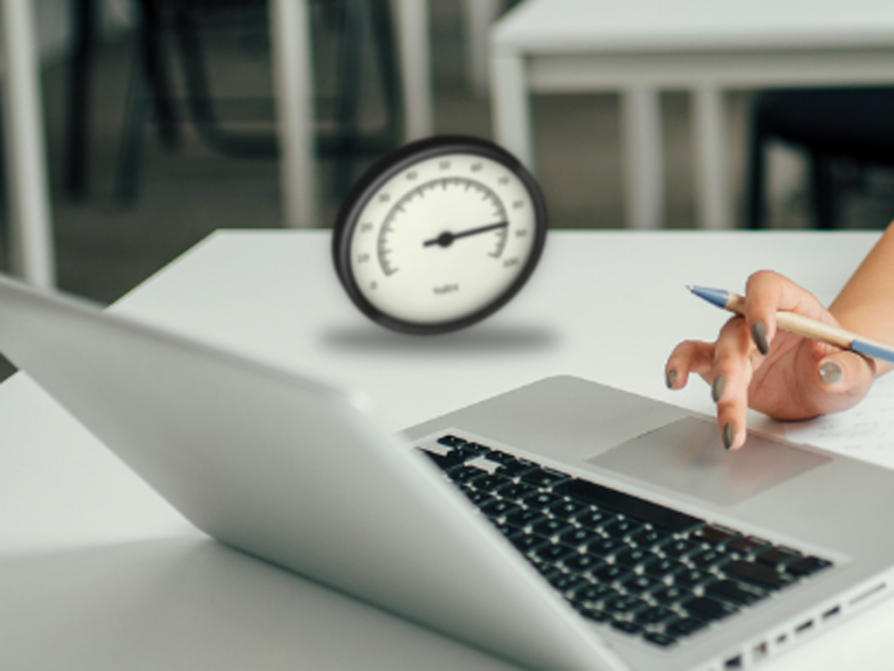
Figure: 85 %
